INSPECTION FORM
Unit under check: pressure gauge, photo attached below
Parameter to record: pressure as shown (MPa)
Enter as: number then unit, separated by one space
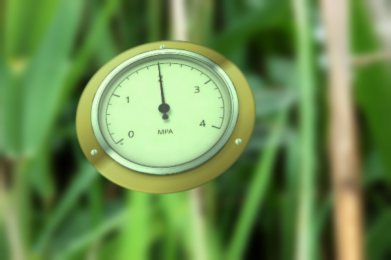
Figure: 2 MPa
